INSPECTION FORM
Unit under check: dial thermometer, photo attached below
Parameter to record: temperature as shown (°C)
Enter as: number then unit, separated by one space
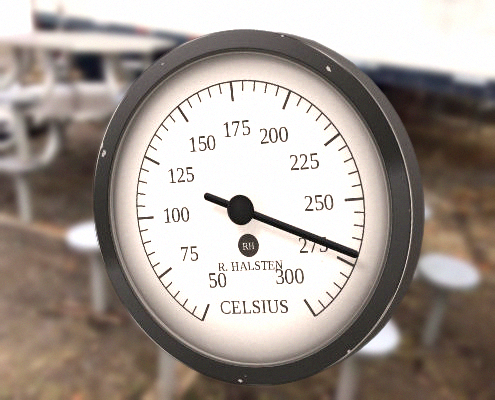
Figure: 270 °C
